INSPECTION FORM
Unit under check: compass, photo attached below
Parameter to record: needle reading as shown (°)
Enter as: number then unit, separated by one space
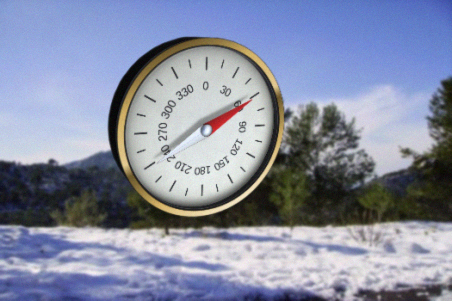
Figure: 60 °
